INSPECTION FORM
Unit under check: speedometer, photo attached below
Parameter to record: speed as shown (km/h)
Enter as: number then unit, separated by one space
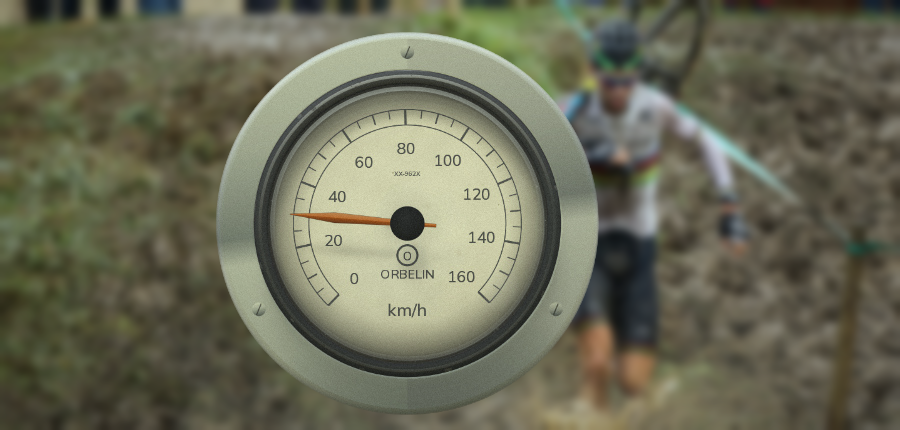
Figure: 30 km/h
